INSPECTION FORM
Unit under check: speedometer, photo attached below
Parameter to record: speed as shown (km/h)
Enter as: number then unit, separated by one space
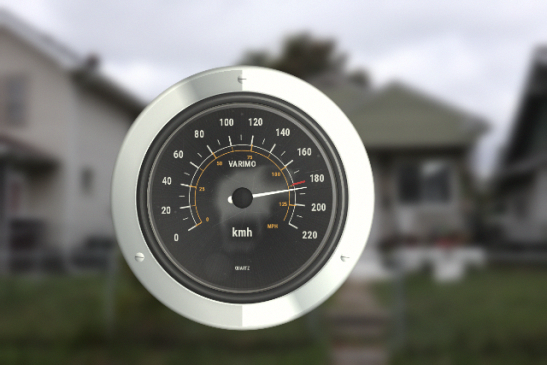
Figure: 185 km/h
